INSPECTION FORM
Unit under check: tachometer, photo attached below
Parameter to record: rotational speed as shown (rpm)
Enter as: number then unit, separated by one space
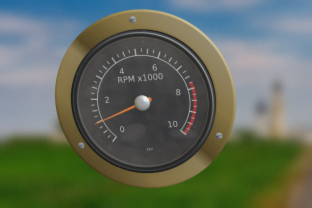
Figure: 1000 rpm
